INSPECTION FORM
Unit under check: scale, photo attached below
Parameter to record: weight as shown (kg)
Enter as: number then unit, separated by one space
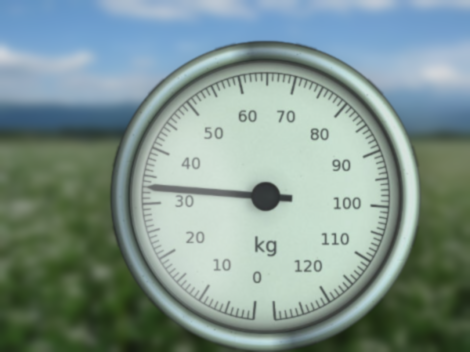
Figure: 33 kg
